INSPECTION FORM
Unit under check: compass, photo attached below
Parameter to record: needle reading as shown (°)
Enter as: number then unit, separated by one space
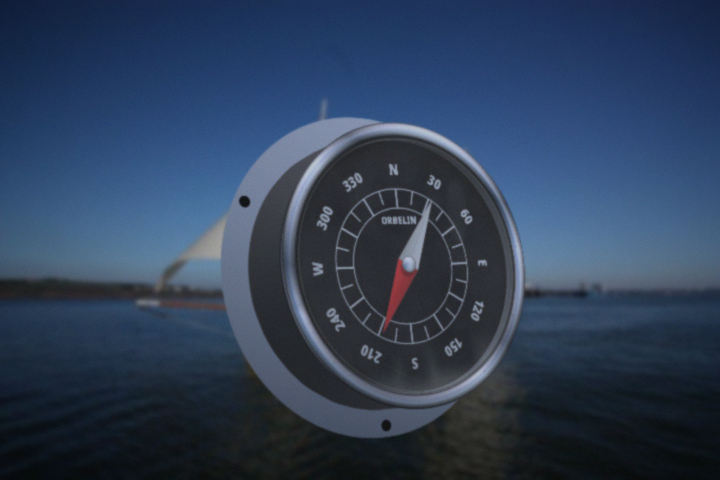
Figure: 210 °
